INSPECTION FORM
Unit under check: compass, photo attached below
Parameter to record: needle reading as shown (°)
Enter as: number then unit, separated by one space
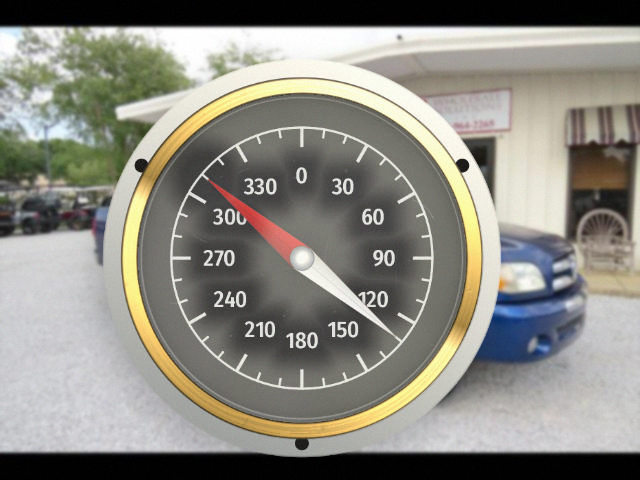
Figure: 310 °
